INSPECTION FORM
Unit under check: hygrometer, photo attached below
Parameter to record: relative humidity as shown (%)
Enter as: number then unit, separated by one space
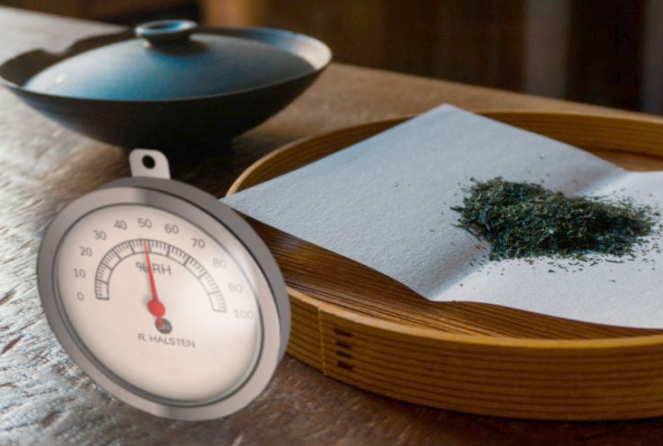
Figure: 50 %
